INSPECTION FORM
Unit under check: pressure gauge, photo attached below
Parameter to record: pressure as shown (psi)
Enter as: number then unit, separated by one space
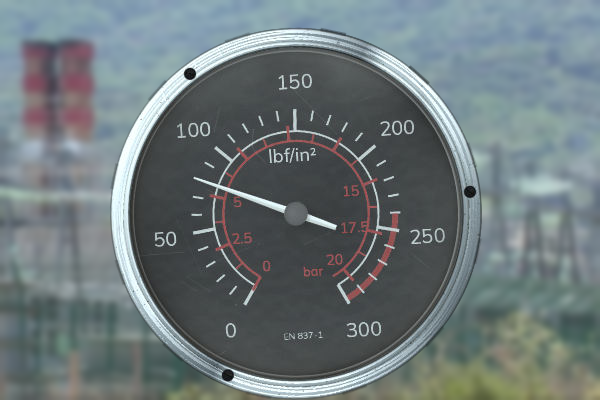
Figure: 80 psi
